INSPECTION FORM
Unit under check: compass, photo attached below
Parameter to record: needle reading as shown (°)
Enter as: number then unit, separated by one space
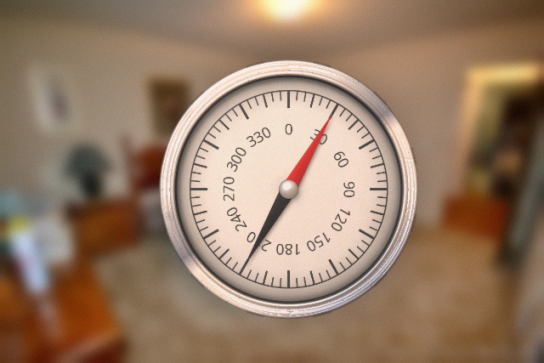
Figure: 30 °
